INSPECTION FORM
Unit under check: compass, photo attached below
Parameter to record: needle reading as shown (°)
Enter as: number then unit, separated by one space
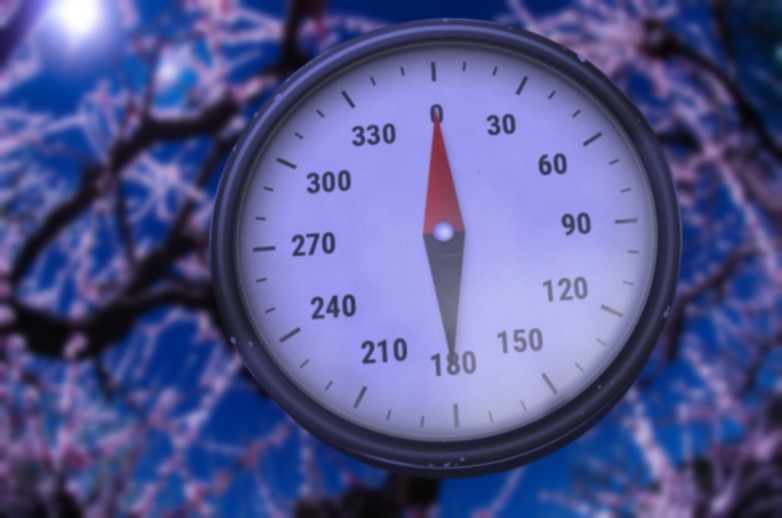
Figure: 0 °
